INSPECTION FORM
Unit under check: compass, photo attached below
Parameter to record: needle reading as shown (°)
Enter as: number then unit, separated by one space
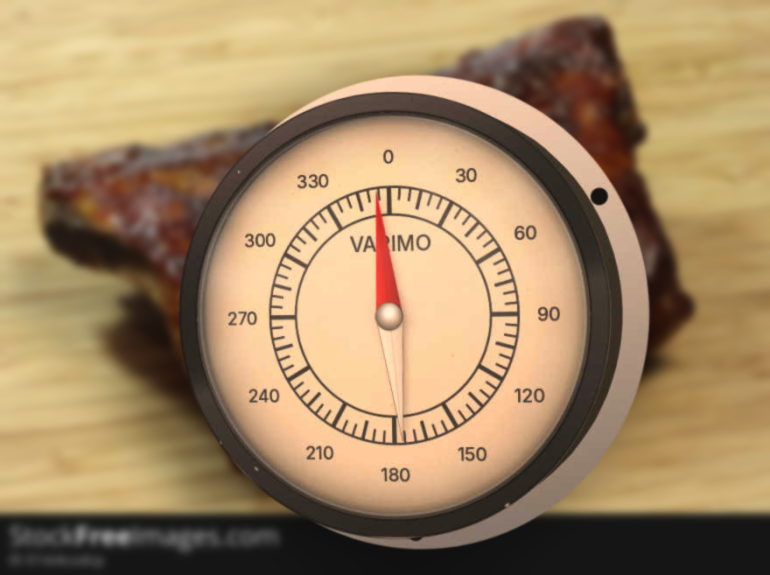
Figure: 355 °
